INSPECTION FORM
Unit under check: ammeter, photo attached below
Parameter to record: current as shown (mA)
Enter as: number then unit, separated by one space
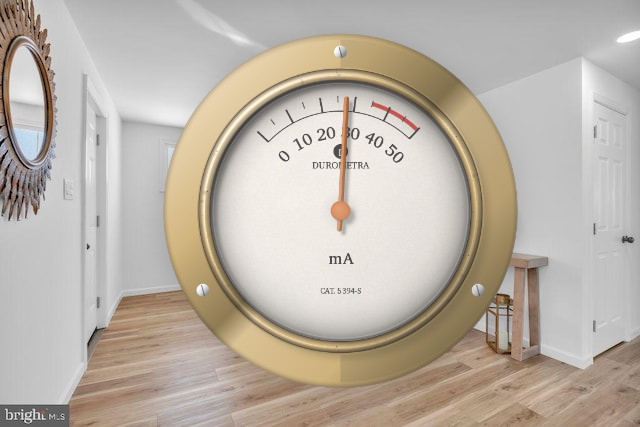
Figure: 27.5 mA
